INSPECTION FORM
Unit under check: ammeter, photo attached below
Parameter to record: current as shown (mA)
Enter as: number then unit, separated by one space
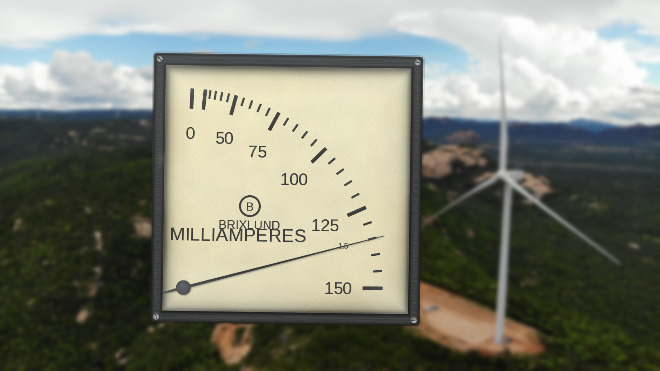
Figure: 135 mA
